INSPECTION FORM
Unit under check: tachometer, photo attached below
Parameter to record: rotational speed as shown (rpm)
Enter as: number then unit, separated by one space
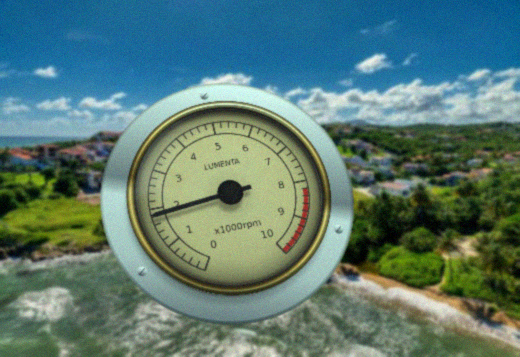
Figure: 1800 rpm
